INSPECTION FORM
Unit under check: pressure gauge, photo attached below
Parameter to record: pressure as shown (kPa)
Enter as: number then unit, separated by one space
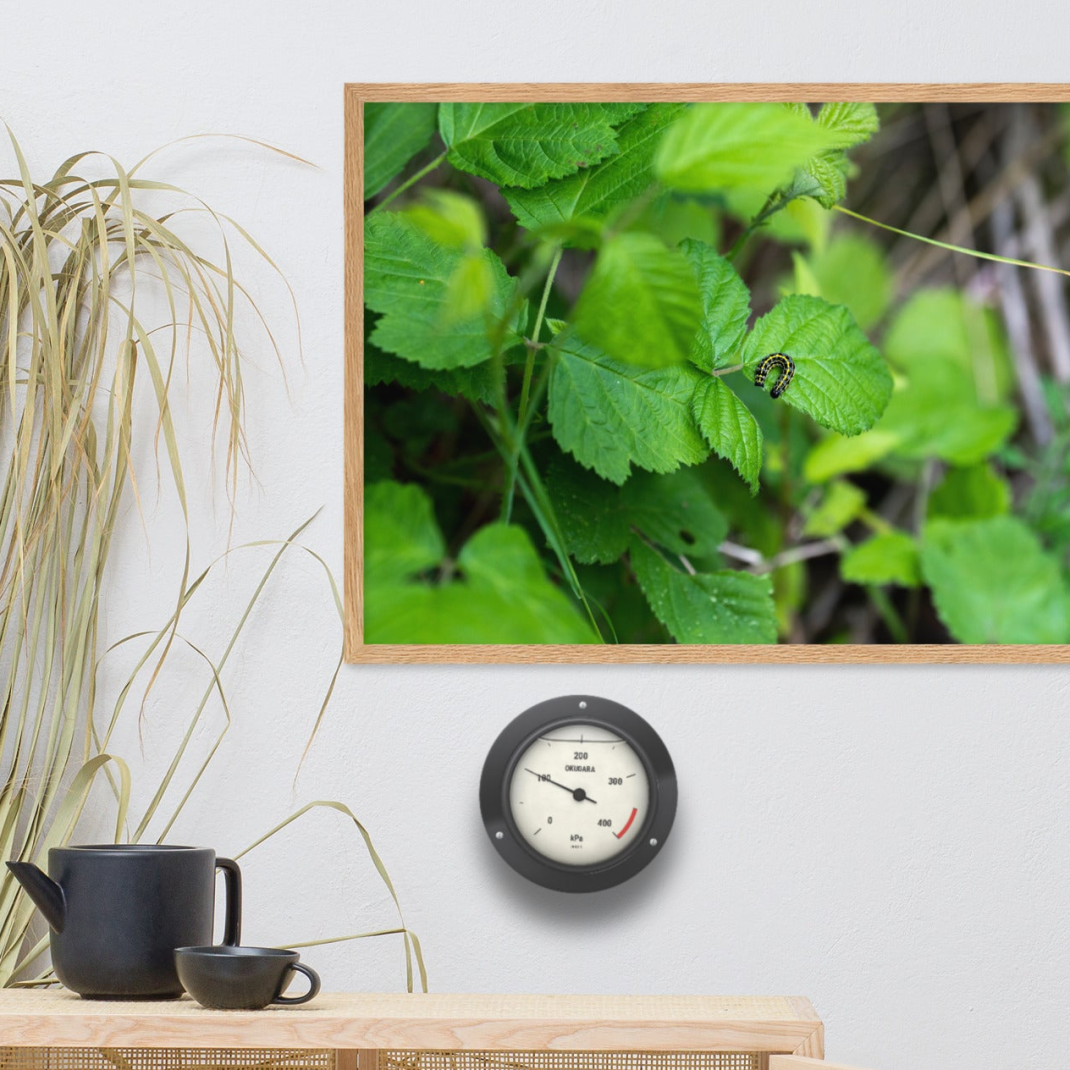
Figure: 100 kPa
